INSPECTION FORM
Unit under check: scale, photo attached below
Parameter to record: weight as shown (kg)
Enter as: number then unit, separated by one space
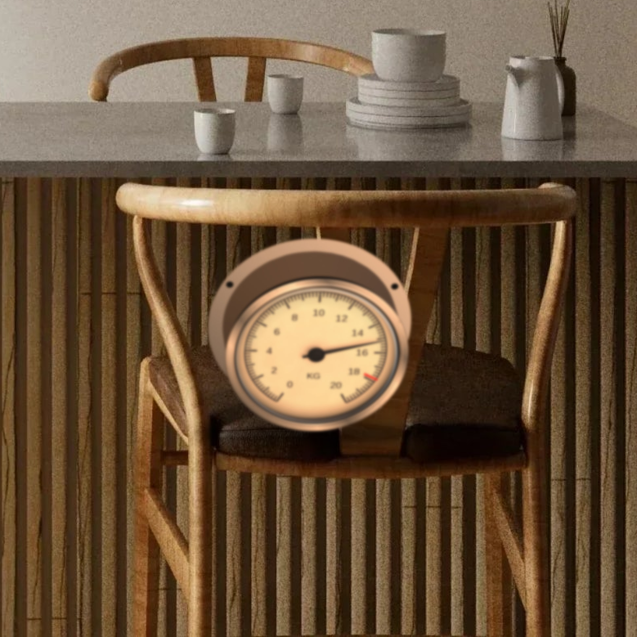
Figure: 15 kg
